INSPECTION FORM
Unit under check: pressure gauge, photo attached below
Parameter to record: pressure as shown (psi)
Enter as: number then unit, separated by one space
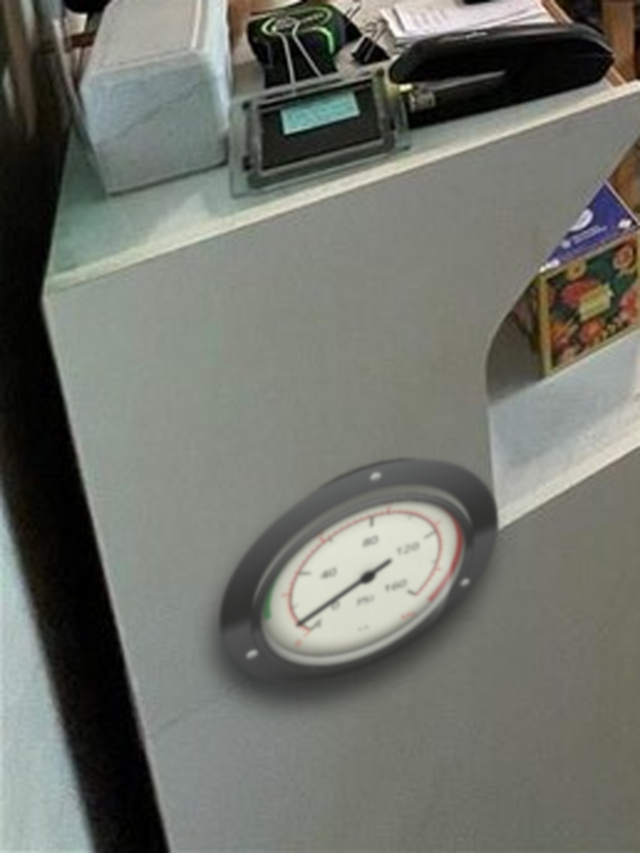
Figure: 10 psi
